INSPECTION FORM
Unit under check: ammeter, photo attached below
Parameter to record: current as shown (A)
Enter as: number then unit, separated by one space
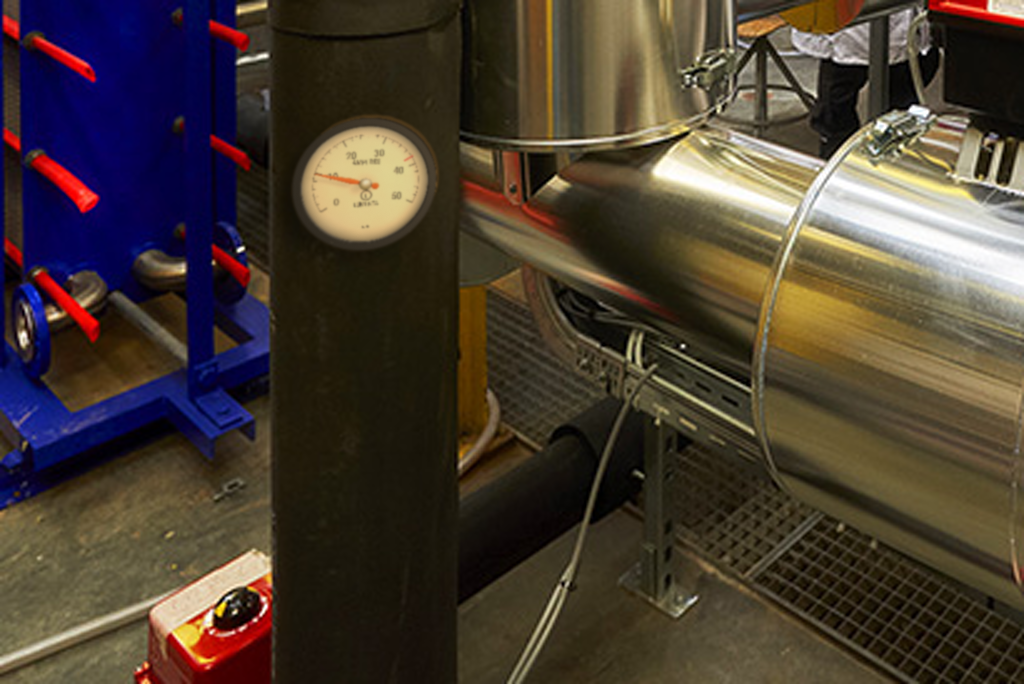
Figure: 10 A
